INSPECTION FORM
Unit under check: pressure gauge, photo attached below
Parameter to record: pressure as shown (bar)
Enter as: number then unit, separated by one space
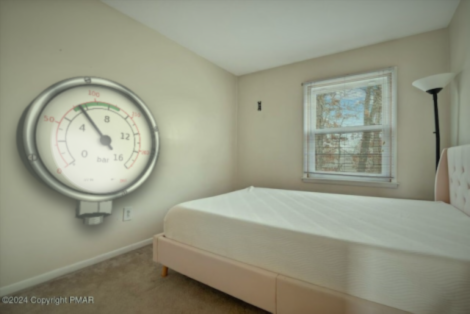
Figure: 5.5 bar
